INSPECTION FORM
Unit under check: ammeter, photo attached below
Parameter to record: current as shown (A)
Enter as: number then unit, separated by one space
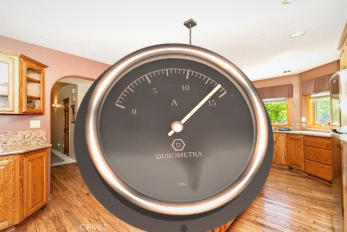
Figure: 14 A
